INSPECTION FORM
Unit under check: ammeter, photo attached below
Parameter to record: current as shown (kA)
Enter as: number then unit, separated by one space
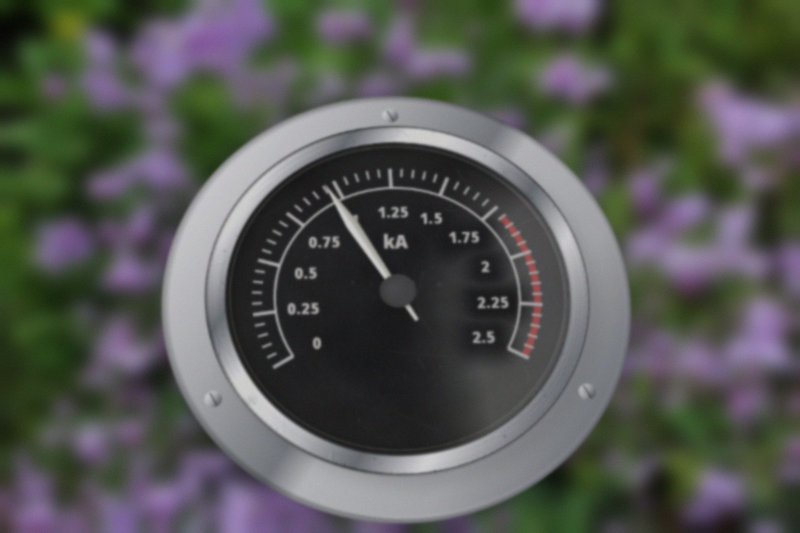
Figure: 0.95 kA
